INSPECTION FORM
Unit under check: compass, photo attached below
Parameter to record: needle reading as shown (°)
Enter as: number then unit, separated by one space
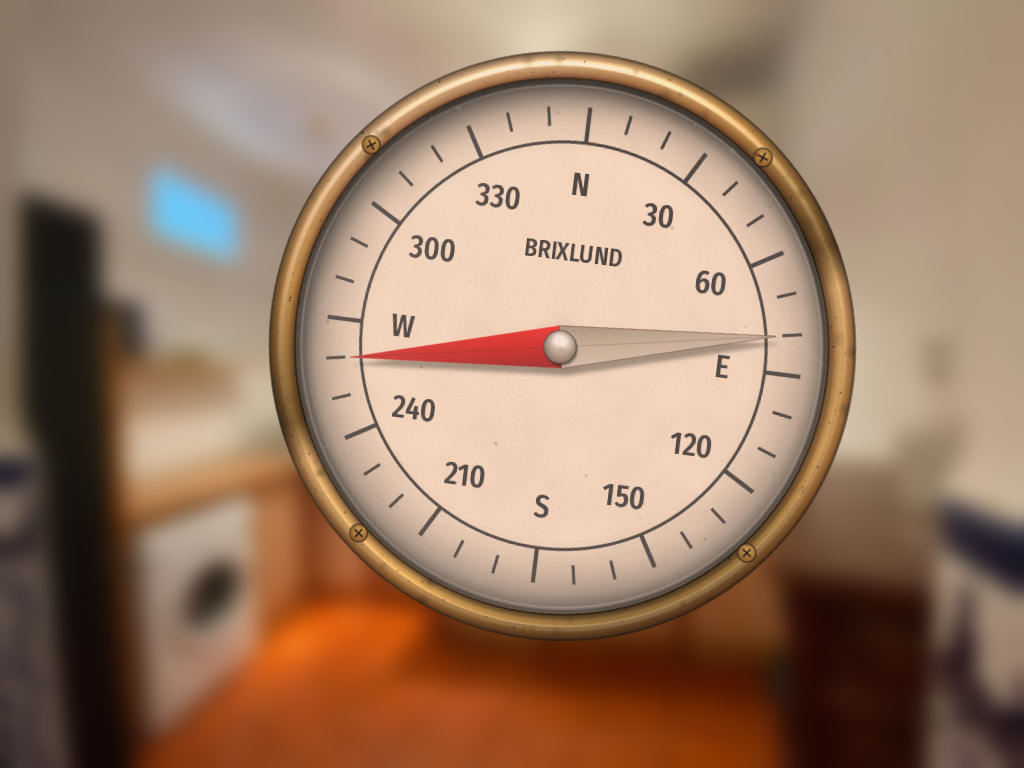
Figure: 260 °
